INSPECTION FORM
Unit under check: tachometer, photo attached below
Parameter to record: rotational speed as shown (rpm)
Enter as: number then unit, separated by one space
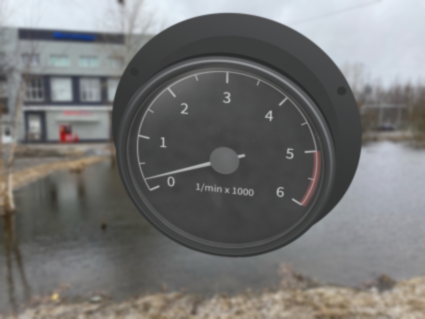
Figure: 250 rpm
